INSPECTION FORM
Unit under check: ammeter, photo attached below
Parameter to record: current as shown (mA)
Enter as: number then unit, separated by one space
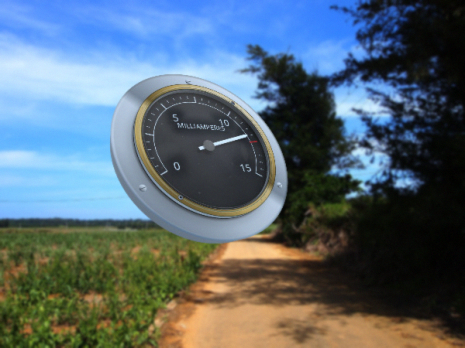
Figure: 12 mA
